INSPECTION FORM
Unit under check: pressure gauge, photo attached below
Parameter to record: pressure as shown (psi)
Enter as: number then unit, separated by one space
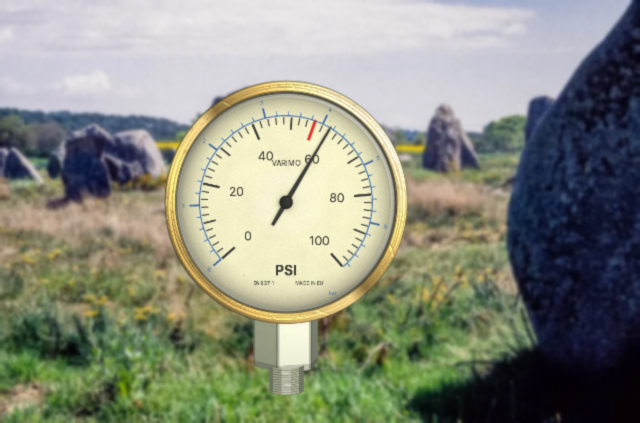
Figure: 60 psi
